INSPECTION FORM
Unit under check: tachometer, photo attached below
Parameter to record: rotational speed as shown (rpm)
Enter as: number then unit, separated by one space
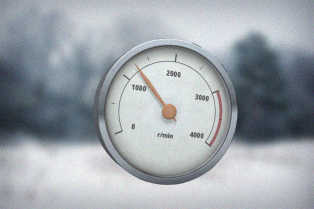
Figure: 1250 rpm
